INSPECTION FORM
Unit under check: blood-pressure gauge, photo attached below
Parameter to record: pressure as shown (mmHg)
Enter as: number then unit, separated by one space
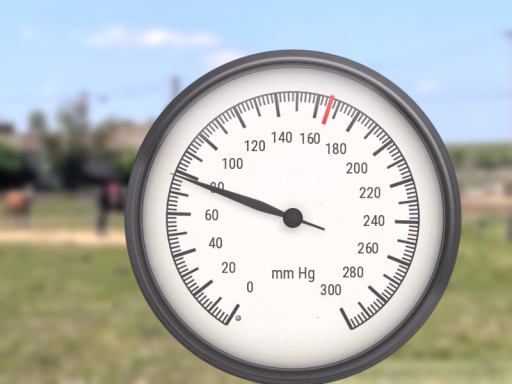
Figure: 78 mmHg
